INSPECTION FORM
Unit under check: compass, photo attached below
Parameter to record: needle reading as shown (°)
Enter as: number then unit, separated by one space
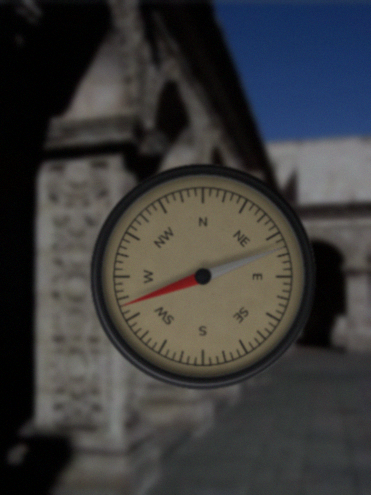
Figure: 250 °
